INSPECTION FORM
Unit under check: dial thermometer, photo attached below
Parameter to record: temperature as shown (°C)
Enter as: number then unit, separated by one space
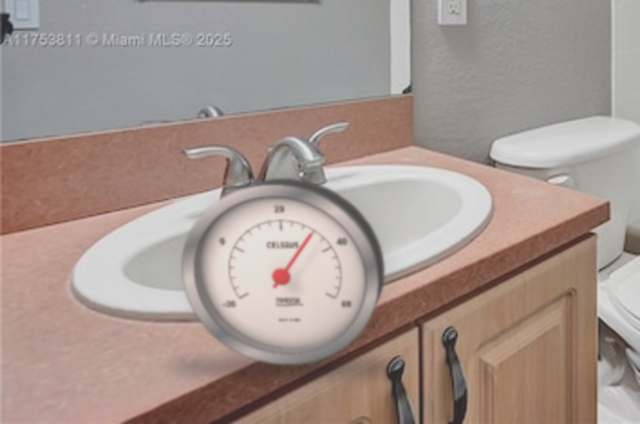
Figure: 32 °C
